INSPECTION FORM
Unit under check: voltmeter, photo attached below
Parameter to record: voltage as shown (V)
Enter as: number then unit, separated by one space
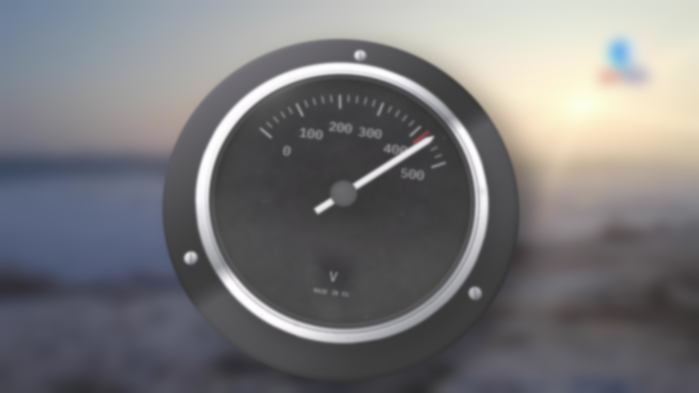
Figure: 440 V
